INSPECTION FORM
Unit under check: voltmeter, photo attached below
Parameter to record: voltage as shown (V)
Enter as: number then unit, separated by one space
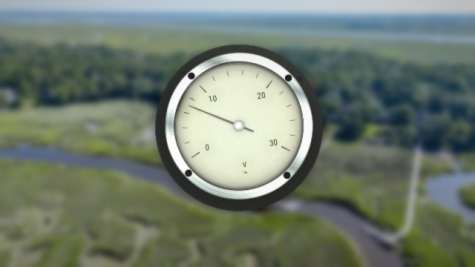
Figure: 7 V
